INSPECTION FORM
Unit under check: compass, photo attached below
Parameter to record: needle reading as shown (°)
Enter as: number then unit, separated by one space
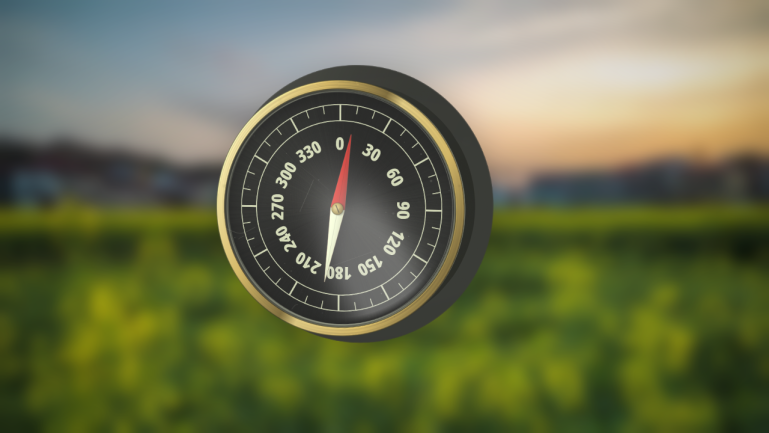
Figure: 10 °
